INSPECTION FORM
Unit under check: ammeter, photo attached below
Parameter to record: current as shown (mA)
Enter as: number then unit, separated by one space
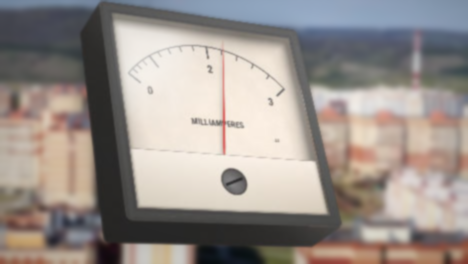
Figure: 2.2 mA
